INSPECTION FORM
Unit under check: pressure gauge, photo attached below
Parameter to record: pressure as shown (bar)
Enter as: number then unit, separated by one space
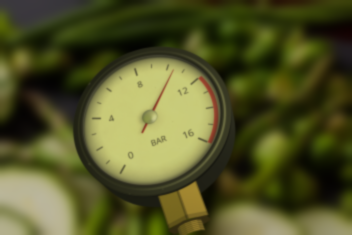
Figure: 10.5 bar
